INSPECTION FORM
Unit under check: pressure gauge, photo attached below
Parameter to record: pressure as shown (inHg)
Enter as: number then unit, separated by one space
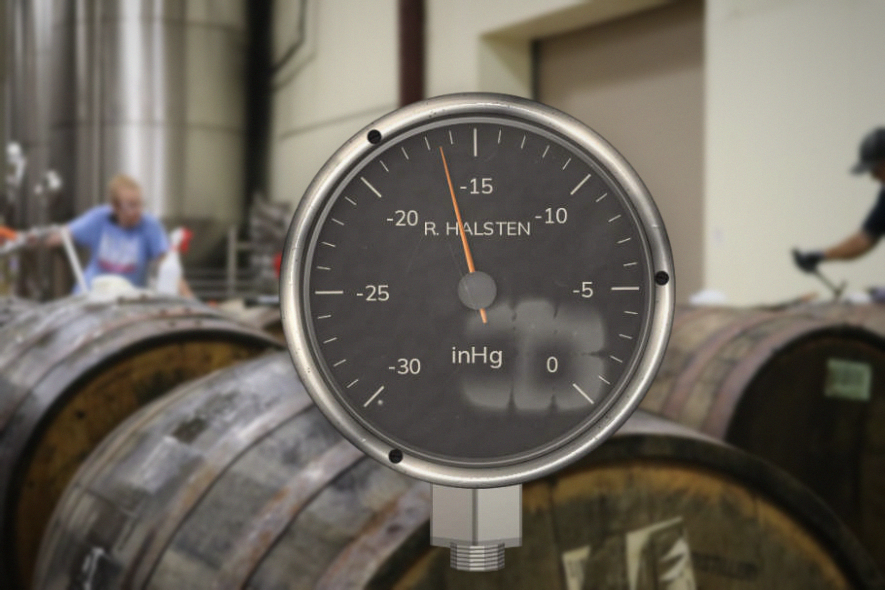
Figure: -16.5 inHg
